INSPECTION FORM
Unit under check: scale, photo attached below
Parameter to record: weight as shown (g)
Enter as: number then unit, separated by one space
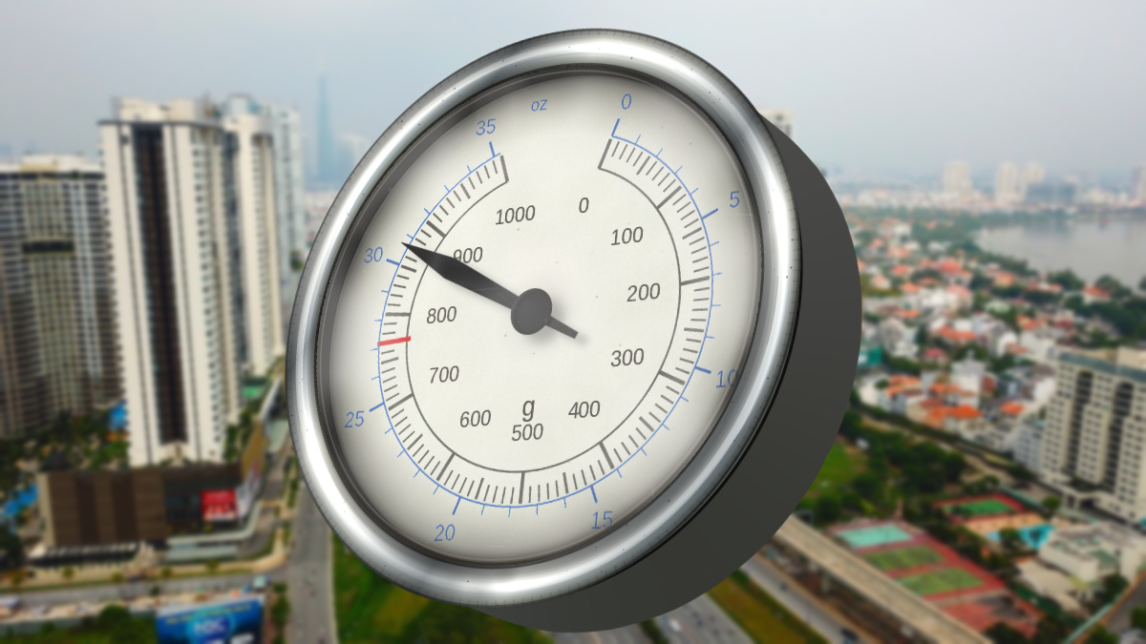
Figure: 870 g
